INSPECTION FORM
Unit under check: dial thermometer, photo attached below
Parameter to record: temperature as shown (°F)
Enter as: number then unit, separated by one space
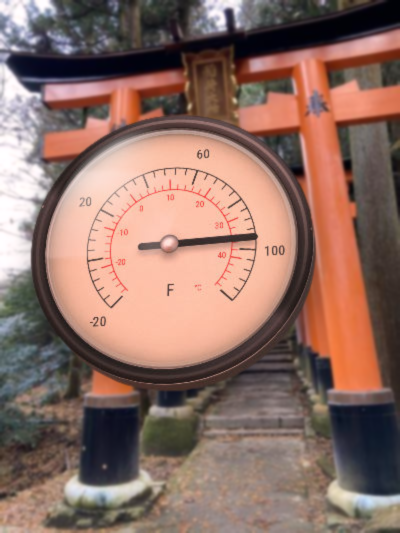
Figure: 96 °F
